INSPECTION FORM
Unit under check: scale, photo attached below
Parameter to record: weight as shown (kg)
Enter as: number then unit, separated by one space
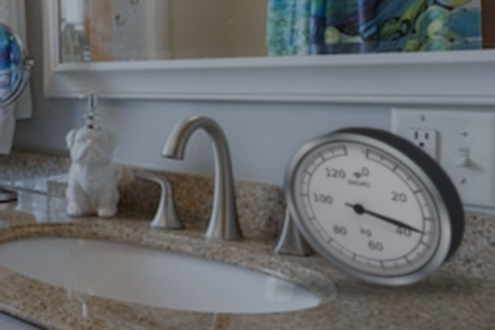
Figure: 35 kg
